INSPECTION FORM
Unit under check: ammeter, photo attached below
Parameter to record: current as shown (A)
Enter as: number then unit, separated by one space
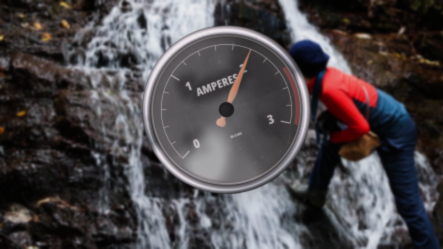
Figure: 2 A
